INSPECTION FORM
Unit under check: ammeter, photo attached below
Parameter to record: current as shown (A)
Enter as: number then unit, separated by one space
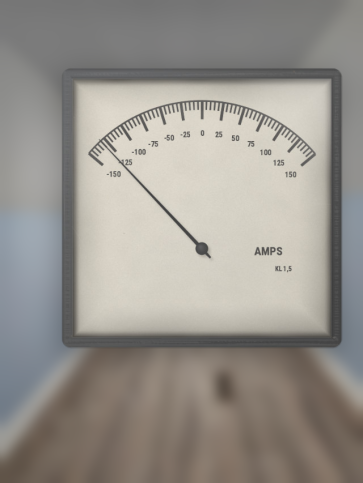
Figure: -130 A
